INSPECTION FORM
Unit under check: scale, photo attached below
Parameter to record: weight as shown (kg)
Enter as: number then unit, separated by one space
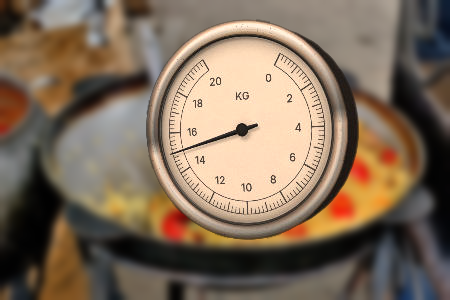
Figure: 15 kg
